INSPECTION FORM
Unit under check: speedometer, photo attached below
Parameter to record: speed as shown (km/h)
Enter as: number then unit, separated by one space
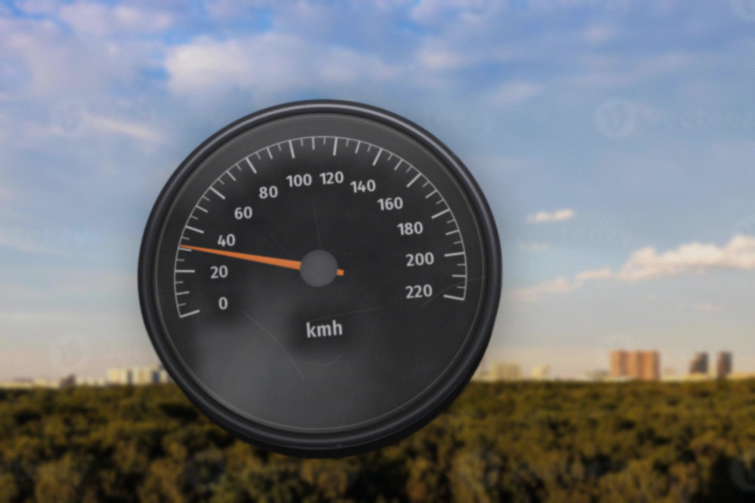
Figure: 30 km/h
